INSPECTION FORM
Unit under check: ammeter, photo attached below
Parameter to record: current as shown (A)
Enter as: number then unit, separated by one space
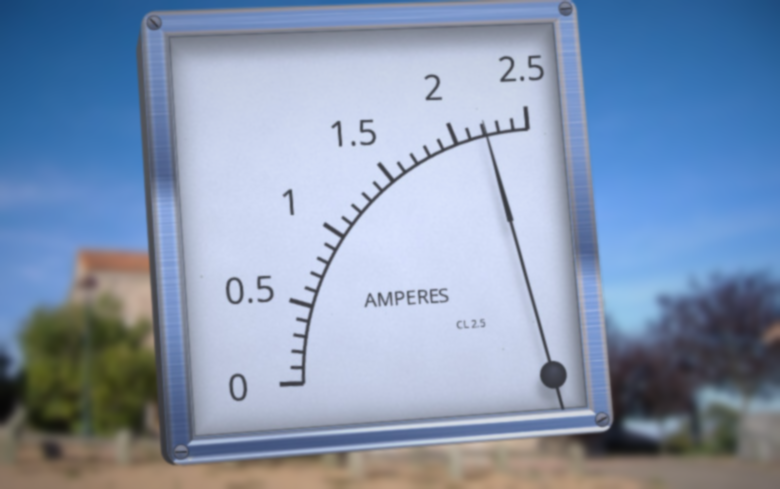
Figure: 2.2 A
